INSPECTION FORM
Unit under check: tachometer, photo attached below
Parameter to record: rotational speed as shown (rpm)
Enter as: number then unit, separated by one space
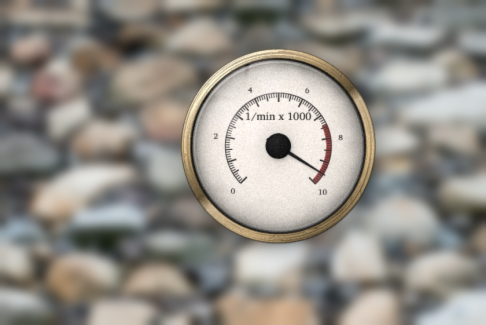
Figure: 9500 rpm
